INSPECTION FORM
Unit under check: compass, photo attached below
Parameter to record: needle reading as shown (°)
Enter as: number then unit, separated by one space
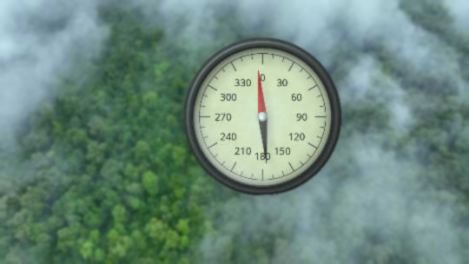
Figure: 355 °
